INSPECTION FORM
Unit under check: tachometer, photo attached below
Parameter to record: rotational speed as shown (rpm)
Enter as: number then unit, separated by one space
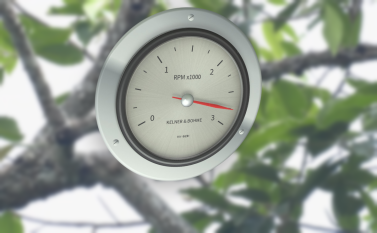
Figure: 2750 rpm
